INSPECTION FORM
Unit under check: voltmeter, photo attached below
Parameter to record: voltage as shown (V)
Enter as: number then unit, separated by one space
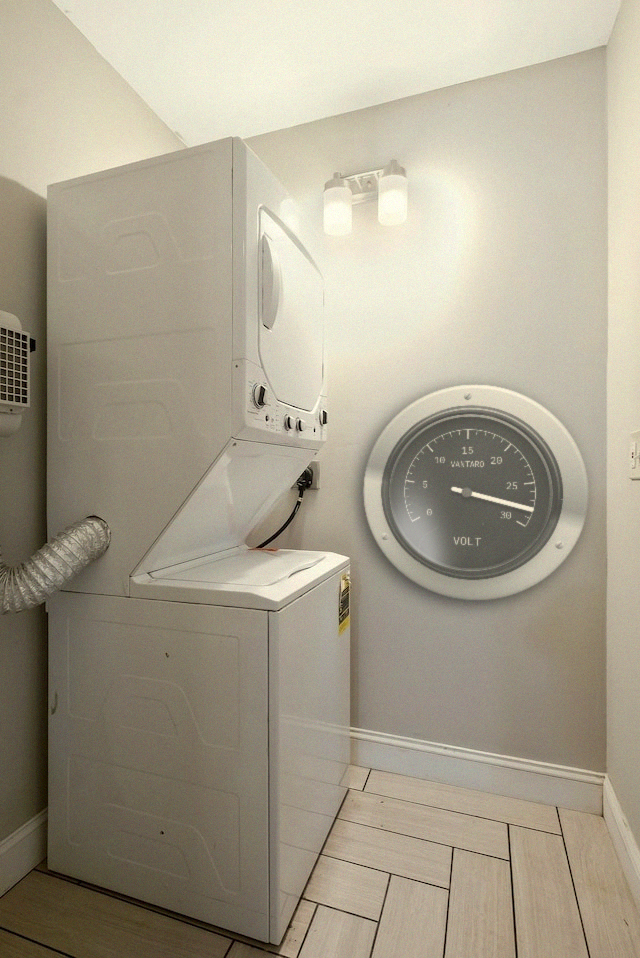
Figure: 28 V
